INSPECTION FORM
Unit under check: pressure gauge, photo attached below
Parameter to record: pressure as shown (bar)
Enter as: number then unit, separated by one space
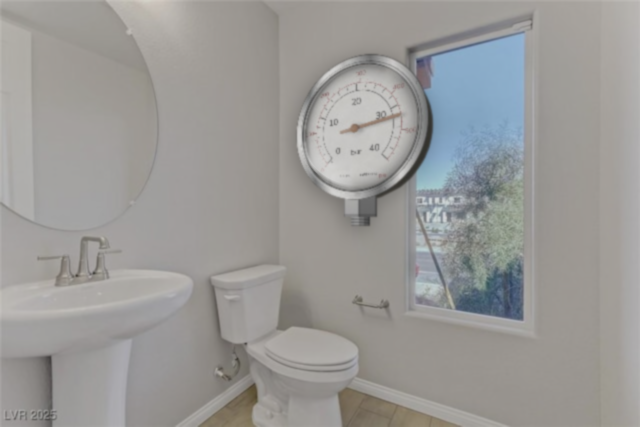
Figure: 32 bar
